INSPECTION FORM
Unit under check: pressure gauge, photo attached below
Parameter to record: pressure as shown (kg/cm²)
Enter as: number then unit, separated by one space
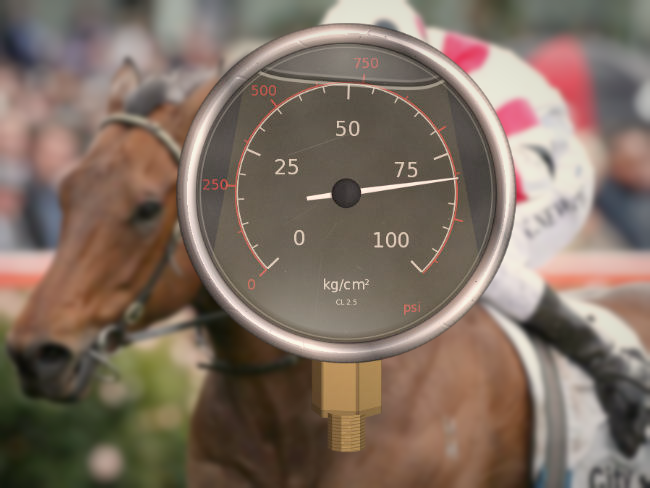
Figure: 80 kg/cm²
